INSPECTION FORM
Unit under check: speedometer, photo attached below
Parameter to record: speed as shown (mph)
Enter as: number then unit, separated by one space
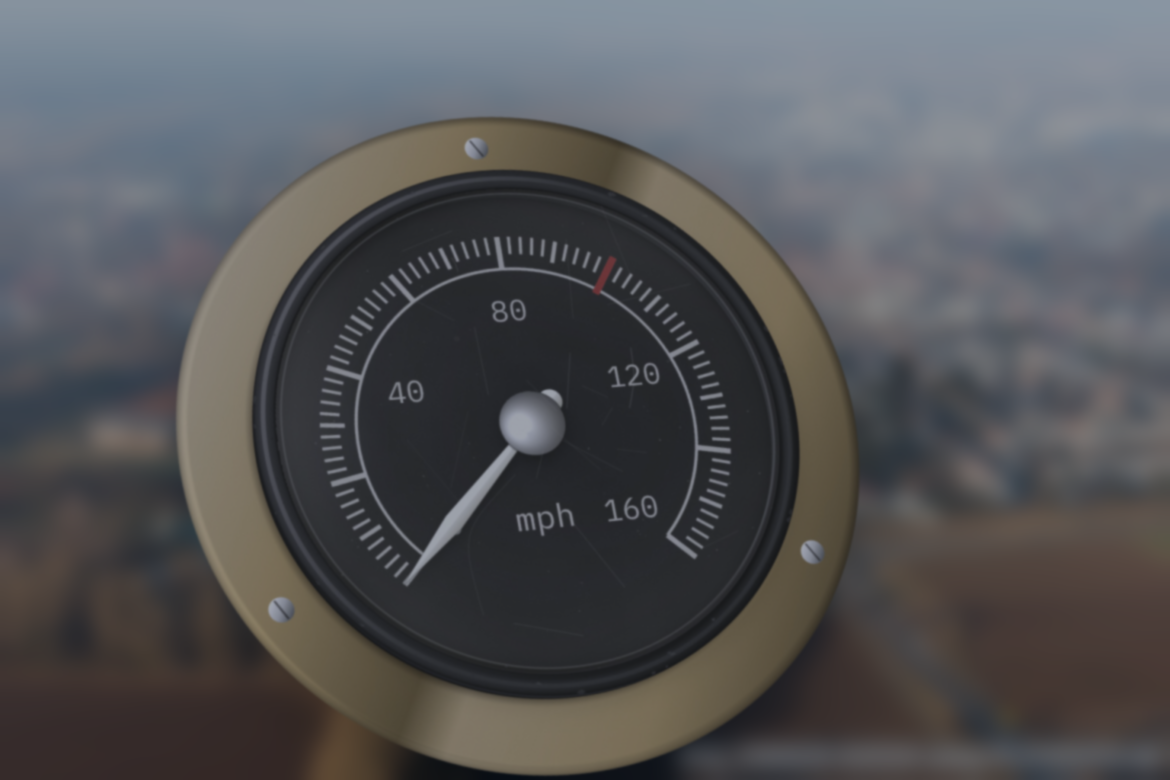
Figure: 0 mph
